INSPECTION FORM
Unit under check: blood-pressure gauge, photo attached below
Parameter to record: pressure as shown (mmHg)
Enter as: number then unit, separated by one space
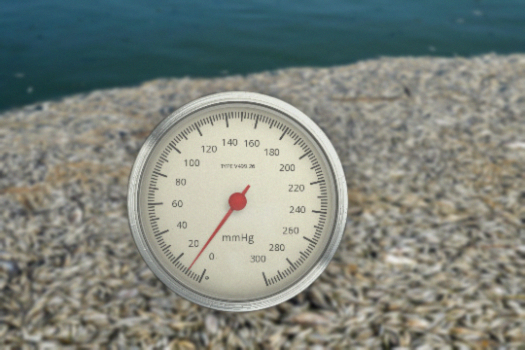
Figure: 10 mmHg
